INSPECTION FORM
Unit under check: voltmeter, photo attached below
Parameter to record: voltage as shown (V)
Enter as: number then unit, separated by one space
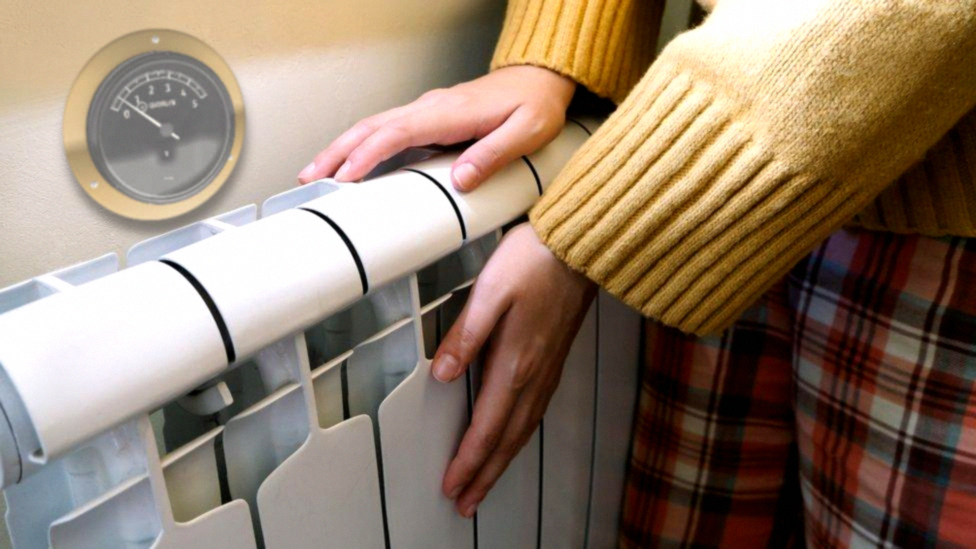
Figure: 0.5 V
